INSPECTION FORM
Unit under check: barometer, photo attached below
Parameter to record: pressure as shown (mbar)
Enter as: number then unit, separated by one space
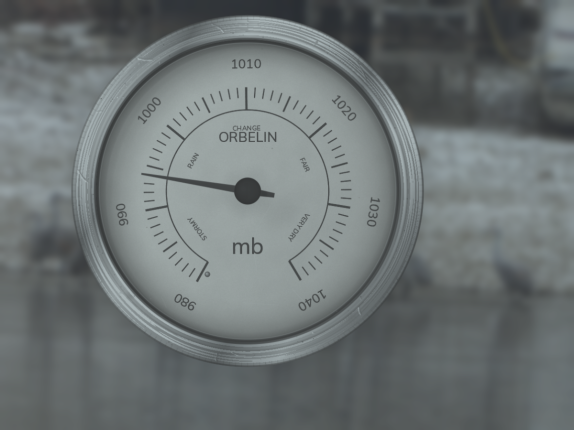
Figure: 994 mbar
